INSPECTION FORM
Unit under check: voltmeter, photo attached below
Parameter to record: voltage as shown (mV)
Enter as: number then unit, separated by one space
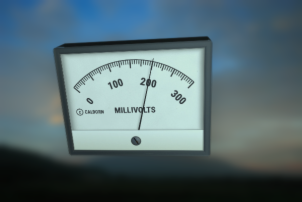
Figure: 200 mV
